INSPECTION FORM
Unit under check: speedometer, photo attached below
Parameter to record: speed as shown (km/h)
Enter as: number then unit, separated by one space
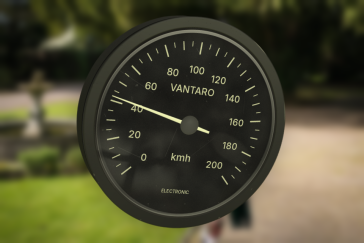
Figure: 42.5 km/h
